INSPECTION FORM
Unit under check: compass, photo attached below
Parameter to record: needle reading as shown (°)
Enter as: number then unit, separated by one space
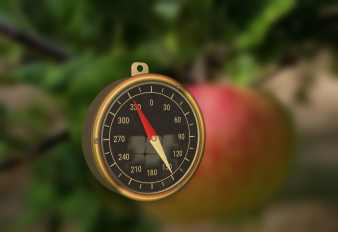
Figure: 330 °
